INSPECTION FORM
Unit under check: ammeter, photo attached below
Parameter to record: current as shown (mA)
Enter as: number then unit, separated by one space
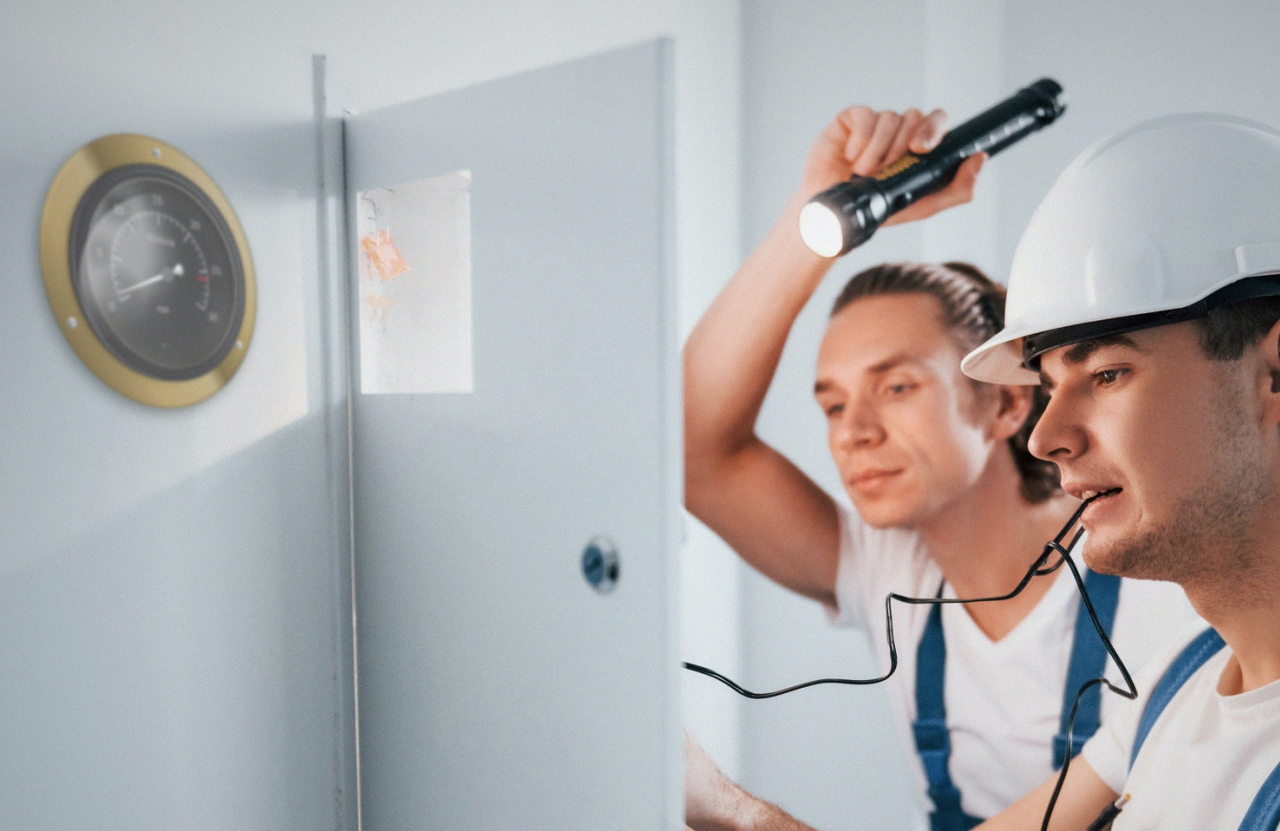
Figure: 1 mA
